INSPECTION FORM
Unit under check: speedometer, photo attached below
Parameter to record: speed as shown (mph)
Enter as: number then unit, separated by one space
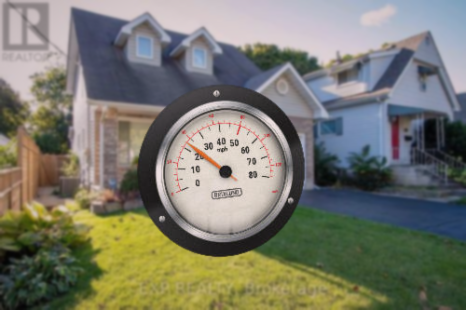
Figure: 22.5 mph
